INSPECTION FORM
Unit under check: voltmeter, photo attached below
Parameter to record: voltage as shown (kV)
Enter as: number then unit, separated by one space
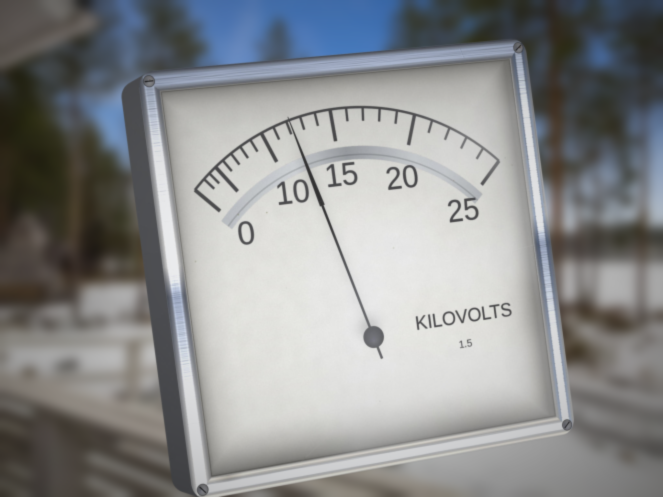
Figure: 12 kV
